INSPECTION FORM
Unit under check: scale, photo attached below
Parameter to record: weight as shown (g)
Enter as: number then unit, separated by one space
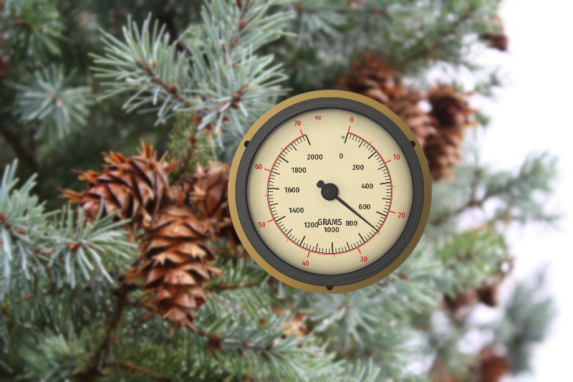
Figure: 700 g
